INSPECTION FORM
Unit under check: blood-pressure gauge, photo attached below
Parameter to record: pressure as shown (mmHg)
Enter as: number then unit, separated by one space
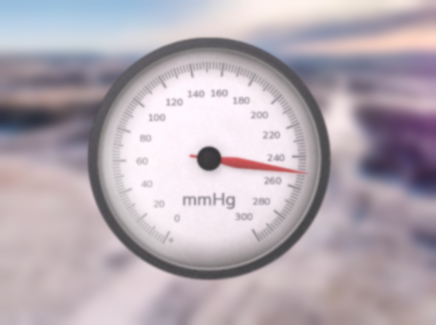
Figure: 250 mmHg
